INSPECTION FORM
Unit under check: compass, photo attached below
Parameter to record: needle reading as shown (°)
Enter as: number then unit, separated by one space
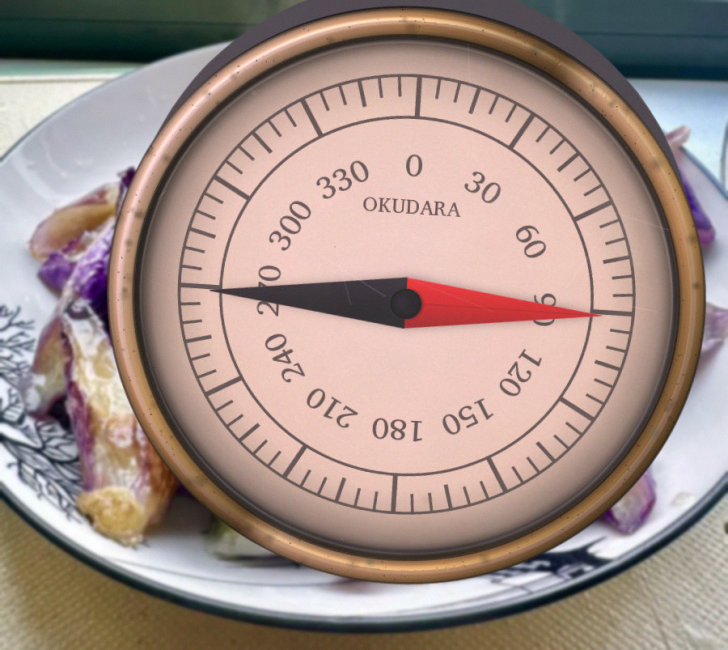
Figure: 90 °
